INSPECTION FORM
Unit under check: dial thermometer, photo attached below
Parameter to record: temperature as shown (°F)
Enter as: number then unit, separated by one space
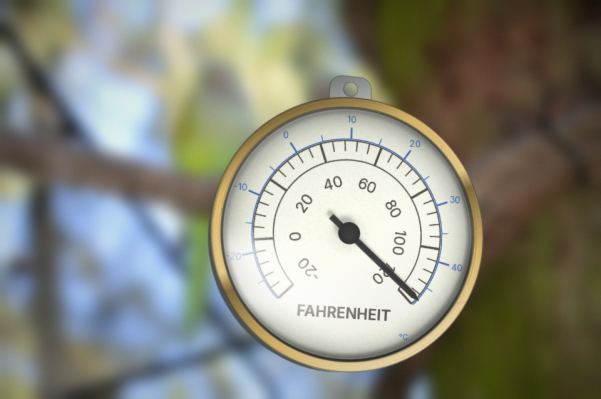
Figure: 118 °F
